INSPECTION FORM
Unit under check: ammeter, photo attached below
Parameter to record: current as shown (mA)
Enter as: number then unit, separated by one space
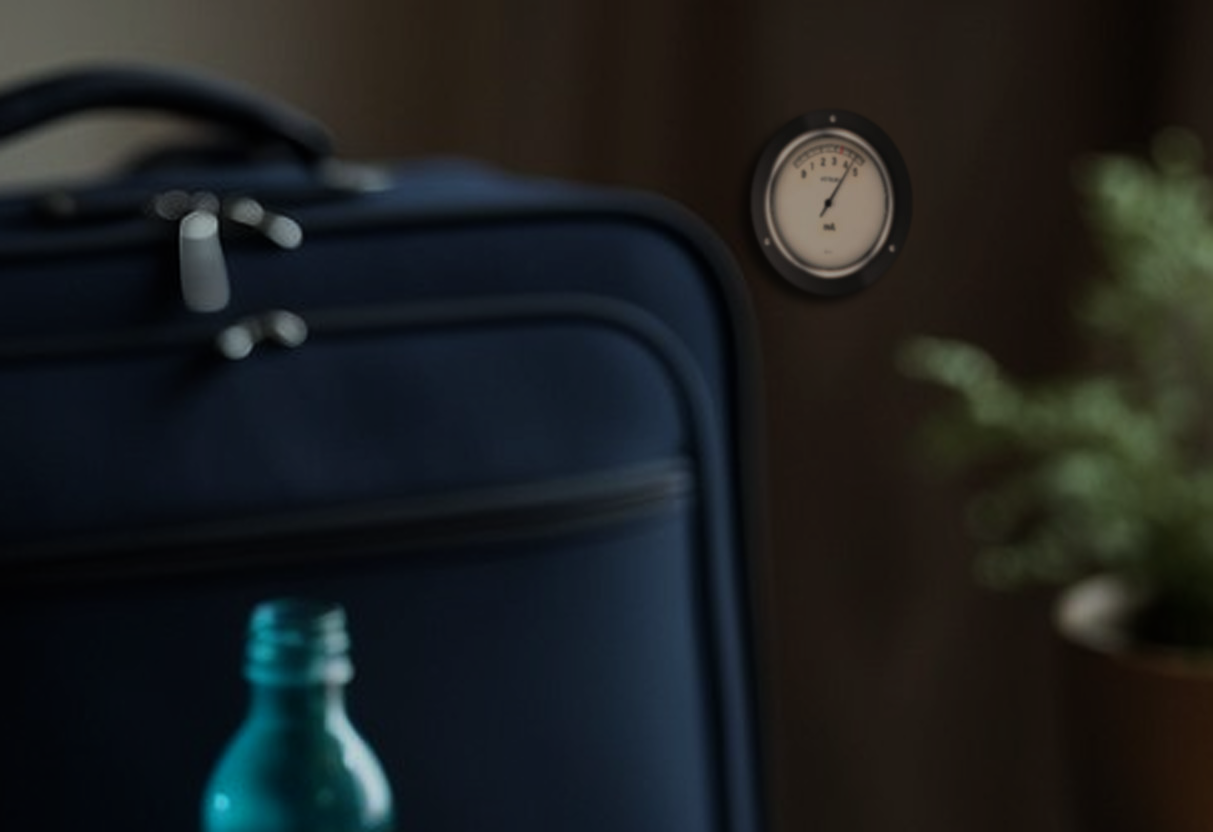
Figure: 4.5 mA
